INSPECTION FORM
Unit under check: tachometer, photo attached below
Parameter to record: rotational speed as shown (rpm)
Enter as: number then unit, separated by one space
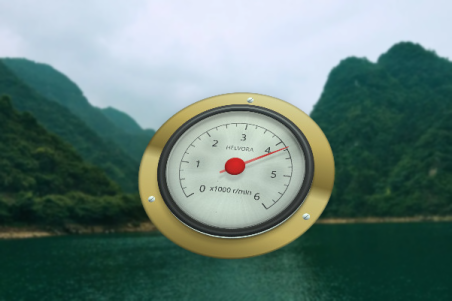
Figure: 4250 rpm
